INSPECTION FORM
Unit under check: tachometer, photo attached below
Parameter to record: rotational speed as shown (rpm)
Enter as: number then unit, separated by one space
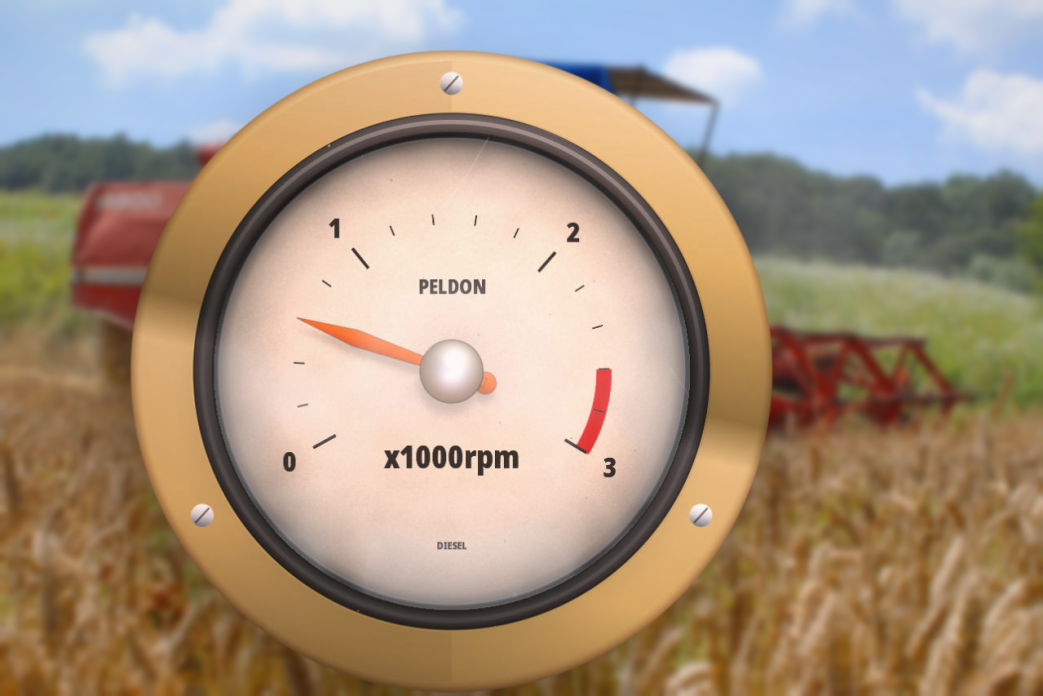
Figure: 600 rpm
